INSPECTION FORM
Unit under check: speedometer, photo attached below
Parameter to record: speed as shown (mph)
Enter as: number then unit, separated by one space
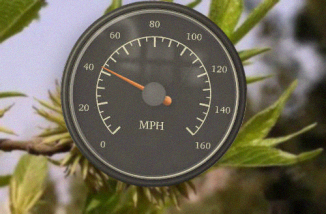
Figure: 42.5 mph
